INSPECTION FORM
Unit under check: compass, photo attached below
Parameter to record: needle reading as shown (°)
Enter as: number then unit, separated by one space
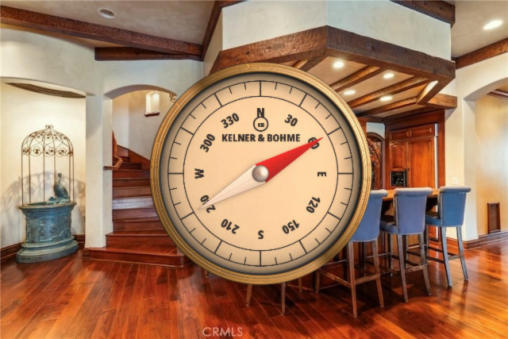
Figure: 60 °
